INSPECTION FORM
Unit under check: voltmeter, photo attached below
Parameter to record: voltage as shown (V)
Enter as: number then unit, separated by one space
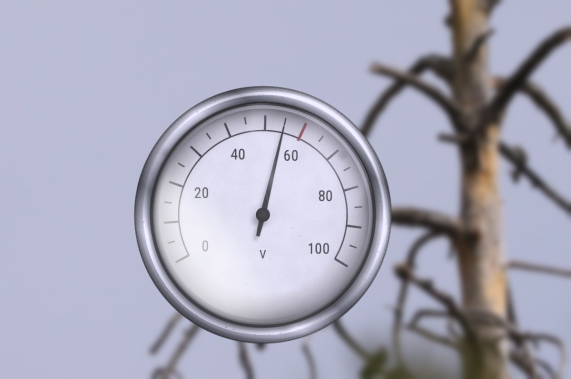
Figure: 55 V
